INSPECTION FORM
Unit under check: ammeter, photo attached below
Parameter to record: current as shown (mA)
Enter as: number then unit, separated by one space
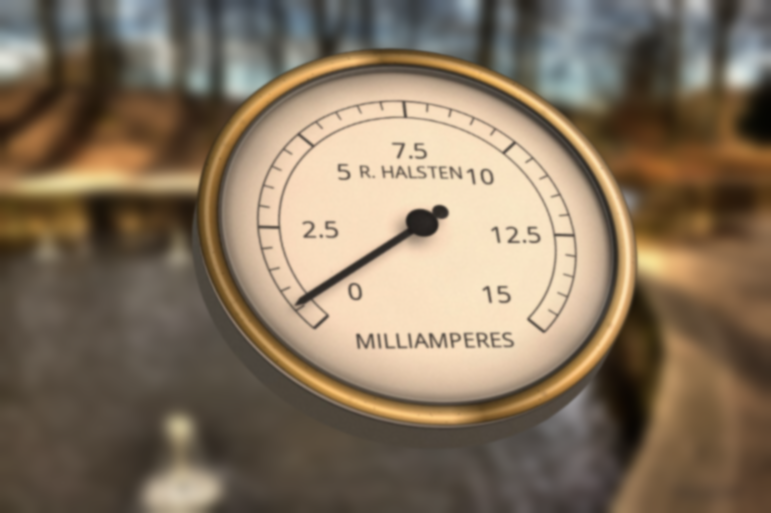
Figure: 0.5 mA
